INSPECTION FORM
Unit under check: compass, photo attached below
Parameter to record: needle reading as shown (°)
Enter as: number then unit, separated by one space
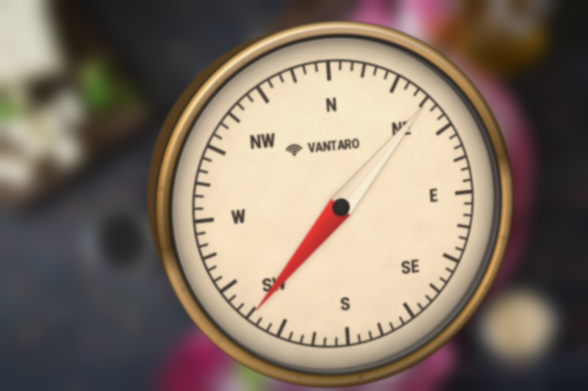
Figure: 225 °
